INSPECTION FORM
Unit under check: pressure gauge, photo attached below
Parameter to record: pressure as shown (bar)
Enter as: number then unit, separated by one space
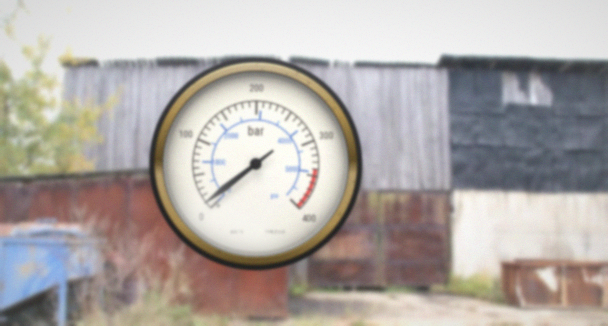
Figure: 10 bar
